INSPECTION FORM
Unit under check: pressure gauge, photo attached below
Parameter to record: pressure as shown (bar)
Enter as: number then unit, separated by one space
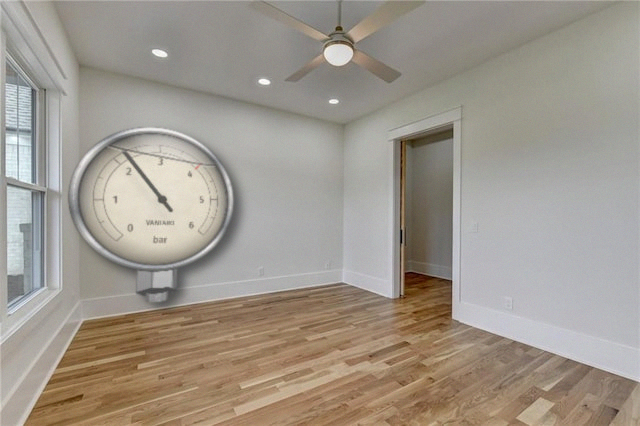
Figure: 2.25 bar
